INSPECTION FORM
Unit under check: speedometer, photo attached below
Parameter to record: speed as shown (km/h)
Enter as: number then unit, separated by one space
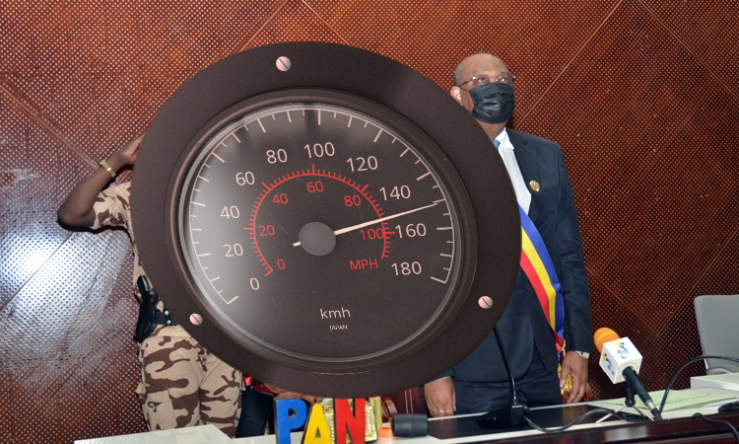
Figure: 150 km/h
